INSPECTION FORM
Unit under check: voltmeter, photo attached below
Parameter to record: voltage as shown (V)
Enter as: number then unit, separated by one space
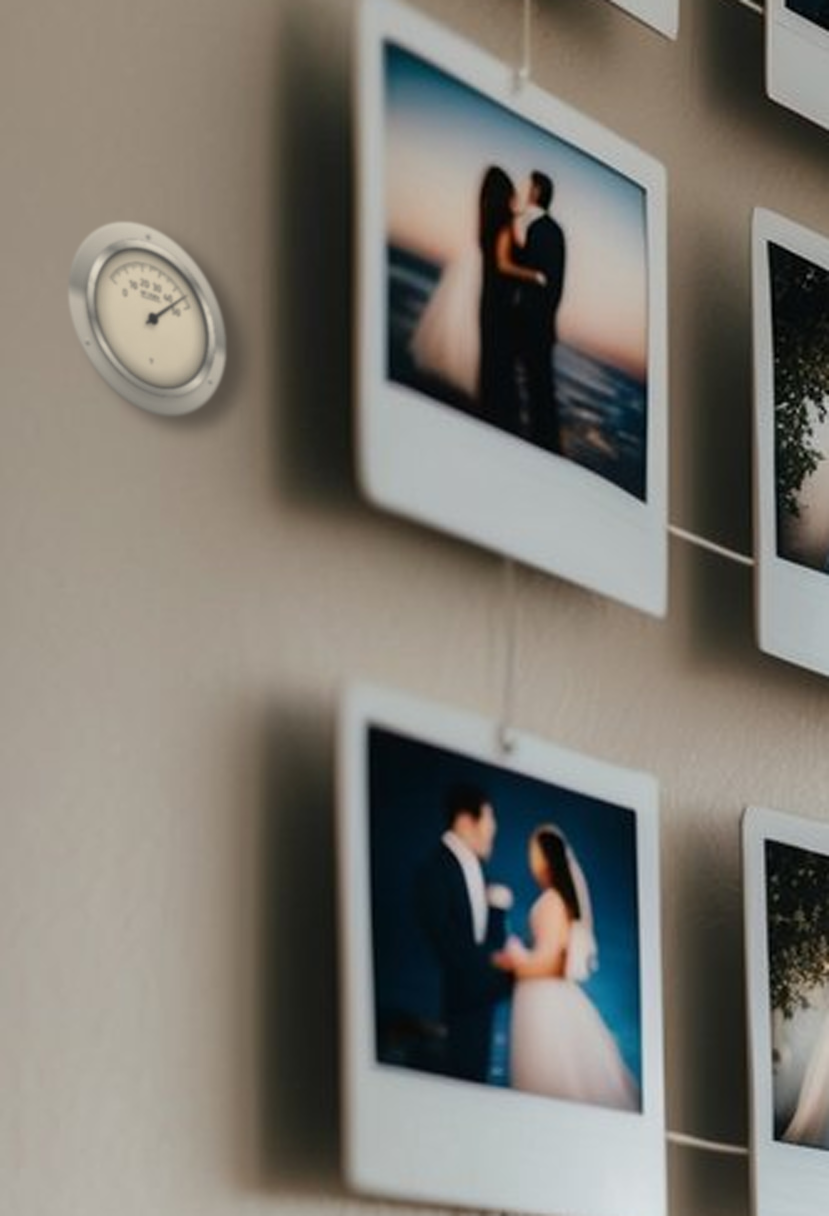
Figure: 45 V
